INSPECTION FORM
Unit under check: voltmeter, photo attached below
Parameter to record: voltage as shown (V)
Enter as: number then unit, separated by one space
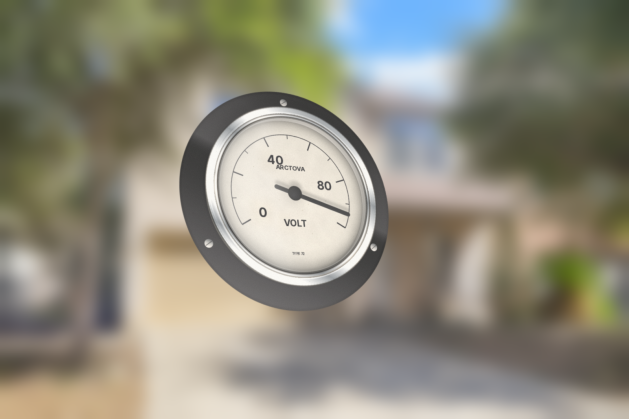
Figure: 95 V
